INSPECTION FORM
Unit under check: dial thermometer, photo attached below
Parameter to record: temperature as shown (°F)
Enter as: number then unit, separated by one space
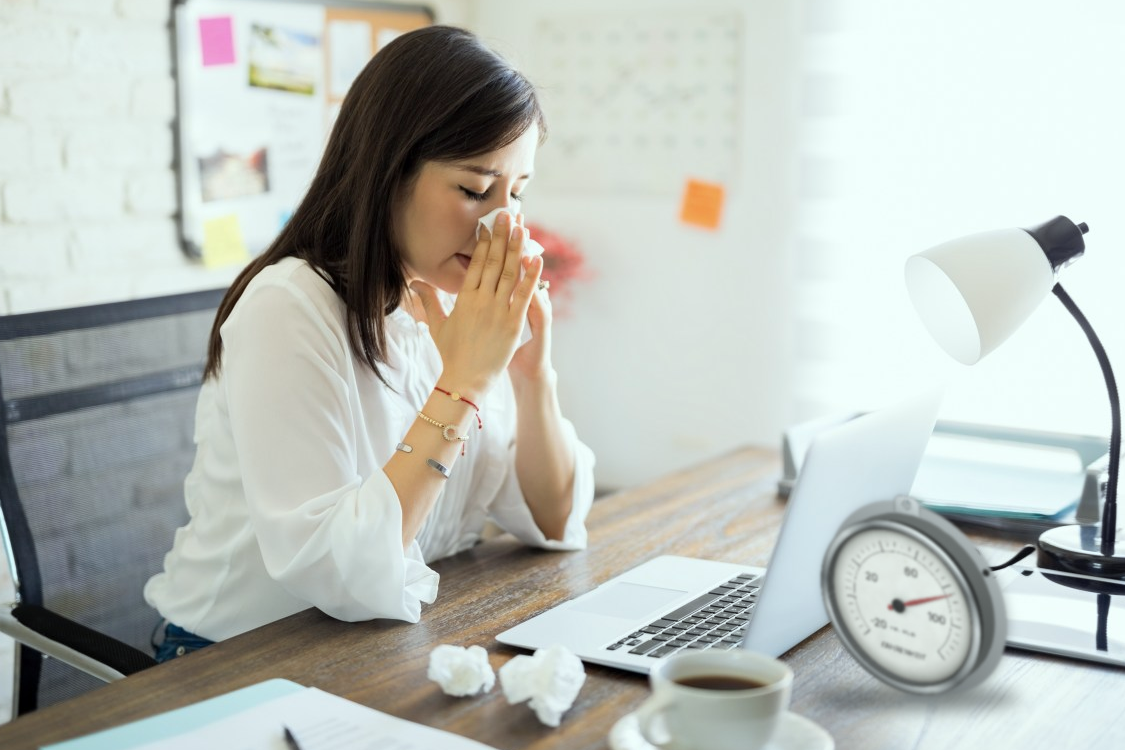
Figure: 84 °F
